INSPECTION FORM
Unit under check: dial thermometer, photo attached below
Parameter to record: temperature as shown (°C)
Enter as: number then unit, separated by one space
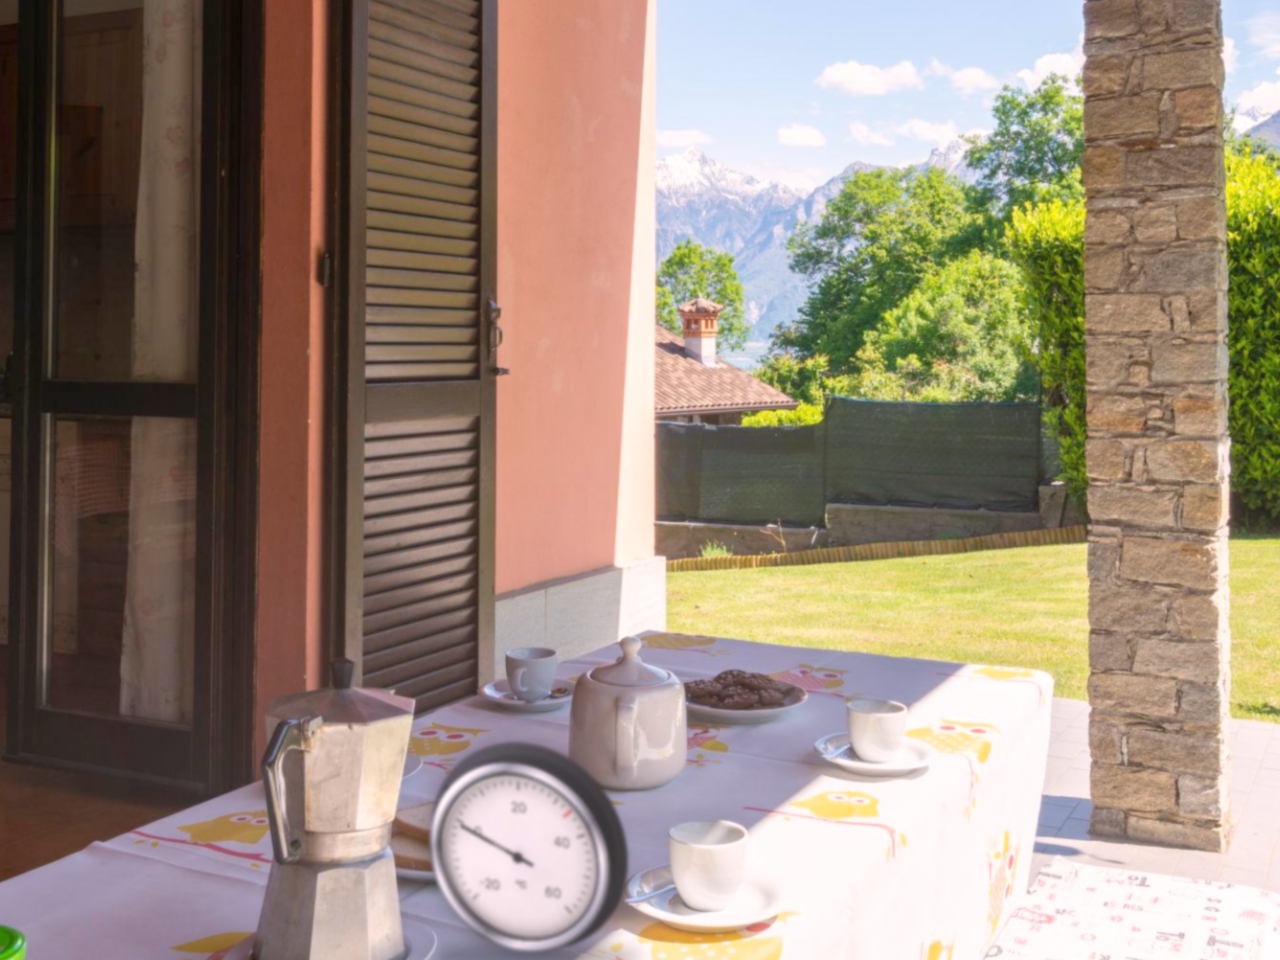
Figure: 0 °C
